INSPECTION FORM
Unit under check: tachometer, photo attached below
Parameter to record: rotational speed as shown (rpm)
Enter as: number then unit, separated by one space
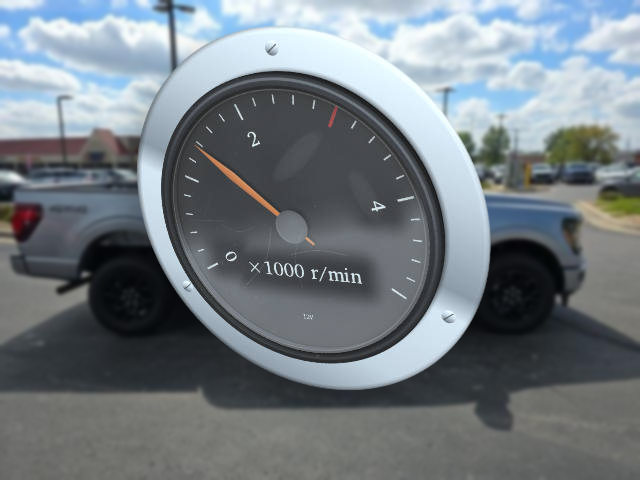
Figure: 1400 rpm
